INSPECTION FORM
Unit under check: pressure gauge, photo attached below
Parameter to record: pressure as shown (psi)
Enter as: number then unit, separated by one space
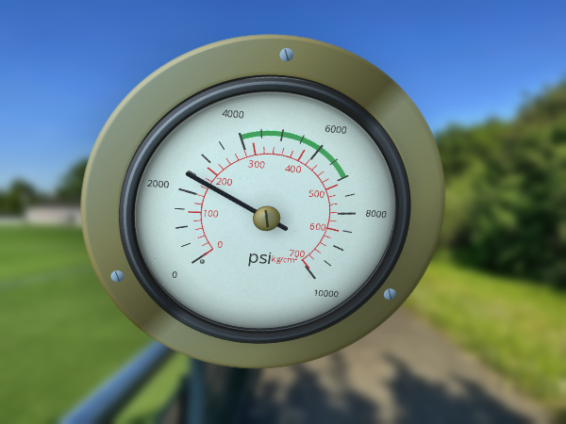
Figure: 2500 psi
